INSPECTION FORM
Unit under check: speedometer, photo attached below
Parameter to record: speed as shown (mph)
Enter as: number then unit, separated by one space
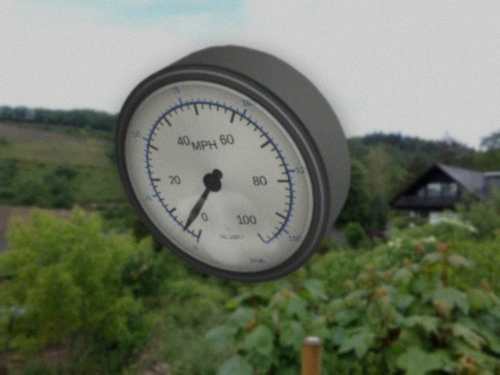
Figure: 4 mph
